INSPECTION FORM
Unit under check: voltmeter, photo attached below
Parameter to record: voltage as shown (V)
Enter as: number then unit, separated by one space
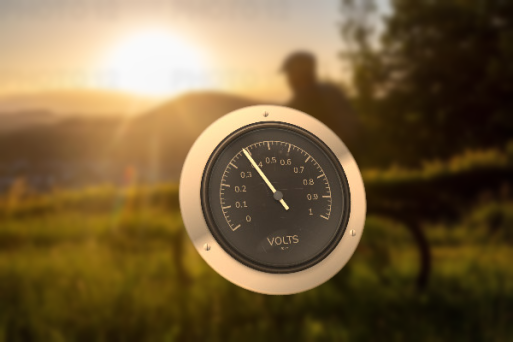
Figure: 0.38 V
